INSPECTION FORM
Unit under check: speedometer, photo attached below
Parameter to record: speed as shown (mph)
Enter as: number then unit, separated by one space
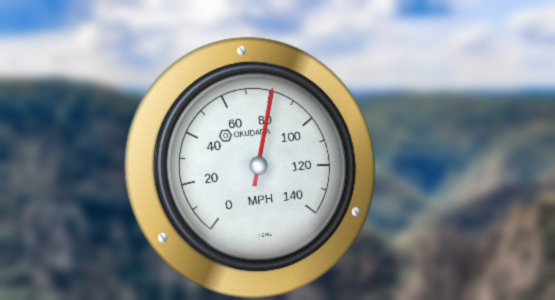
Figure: 80 mph
